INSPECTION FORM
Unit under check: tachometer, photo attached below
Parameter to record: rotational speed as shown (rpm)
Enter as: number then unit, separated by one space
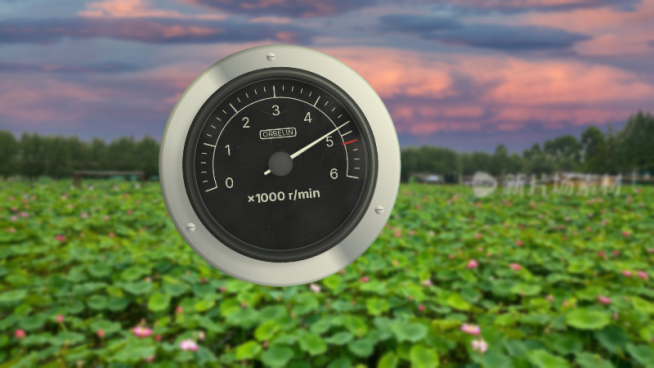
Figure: 4800 rpm
